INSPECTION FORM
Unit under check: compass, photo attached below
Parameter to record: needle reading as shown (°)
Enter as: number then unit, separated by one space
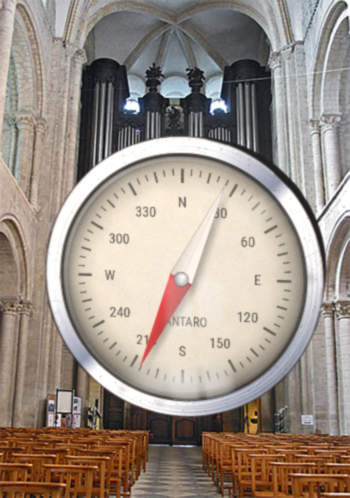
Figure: 205 °
